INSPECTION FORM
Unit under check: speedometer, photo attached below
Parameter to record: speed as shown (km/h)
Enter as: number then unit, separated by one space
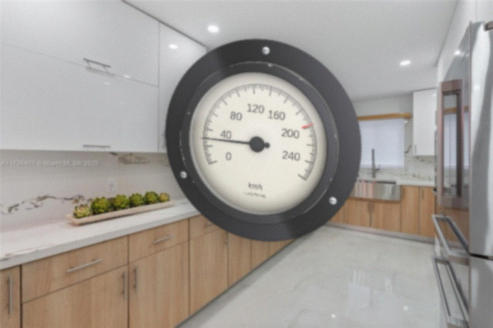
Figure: 30 km/h
